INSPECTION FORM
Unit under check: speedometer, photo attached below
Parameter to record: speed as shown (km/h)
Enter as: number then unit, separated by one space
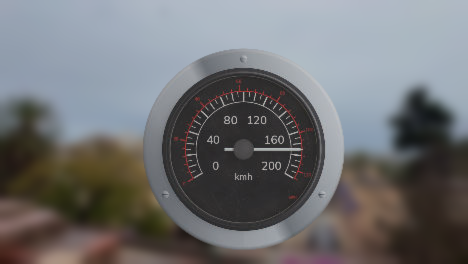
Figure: 175 km/h
